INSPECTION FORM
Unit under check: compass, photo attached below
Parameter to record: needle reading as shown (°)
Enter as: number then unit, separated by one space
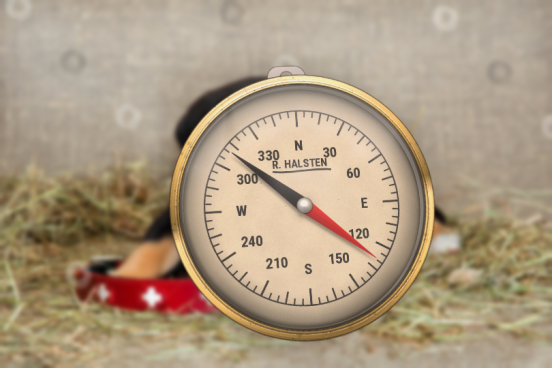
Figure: 130 °
